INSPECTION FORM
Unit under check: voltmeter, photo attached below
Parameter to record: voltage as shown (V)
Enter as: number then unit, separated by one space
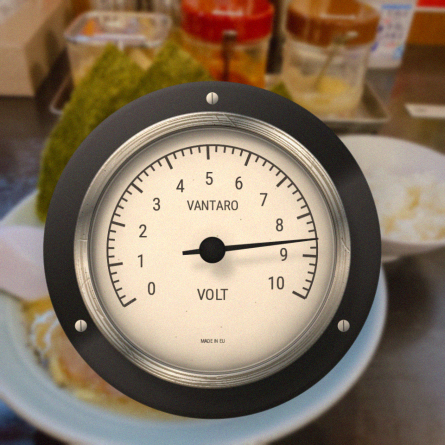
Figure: 8.6 V
